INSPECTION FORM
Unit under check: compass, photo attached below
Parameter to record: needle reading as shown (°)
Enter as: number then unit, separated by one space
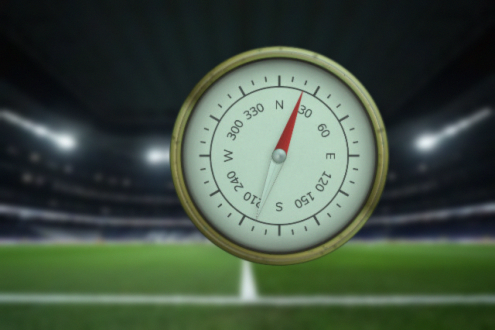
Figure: 20 °
